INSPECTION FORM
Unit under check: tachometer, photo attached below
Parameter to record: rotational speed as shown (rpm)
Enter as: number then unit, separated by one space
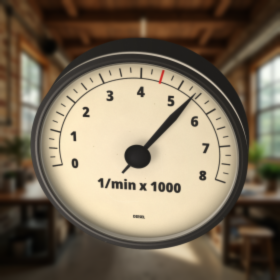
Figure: 5375 rpm
